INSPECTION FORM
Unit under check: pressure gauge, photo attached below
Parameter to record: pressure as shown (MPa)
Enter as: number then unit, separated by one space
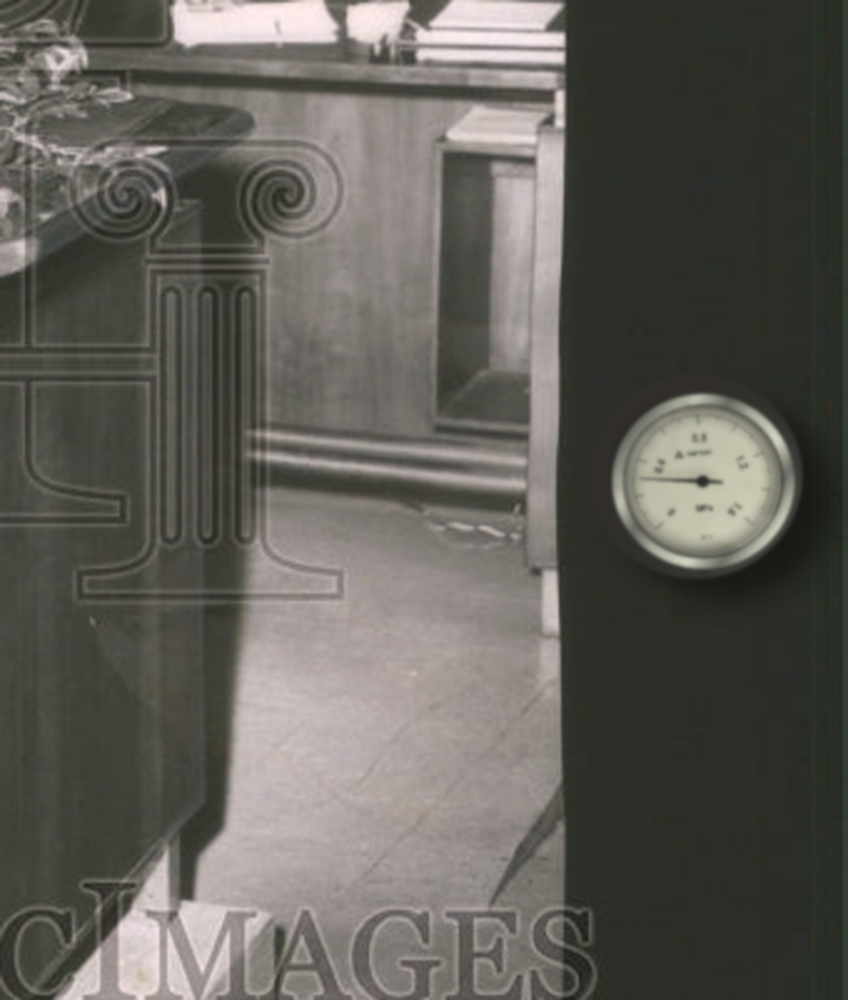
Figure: 0.3 MPa
